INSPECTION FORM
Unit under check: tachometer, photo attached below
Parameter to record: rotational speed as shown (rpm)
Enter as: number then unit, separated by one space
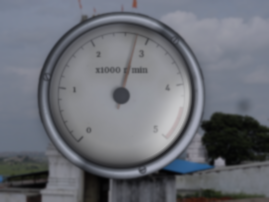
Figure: 2800 rpm
